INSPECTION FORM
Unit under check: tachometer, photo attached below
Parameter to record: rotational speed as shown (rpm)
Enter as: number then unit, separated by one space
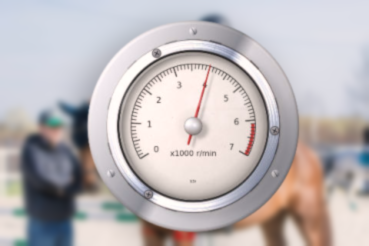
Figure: 4000 rpm
